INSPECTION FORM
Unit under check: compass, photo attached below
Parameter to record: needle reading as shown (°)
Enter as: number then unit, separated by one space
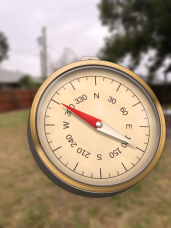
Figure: 300 °
